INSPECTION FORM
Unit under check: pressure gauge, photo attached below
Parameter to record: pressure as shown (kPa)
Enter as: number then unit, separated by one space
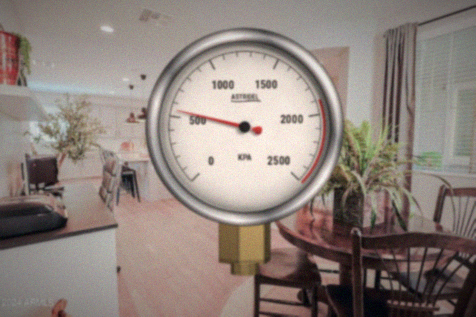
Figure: 550 kPa
